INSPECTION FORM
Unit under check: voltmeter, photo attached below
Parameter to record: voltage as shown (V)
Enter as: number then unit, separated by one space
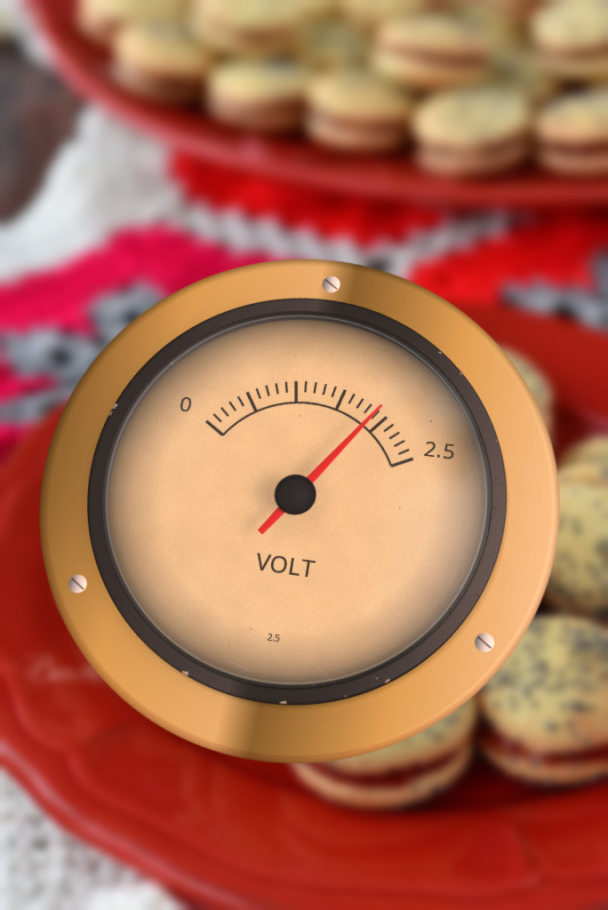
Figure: 1.9 V
